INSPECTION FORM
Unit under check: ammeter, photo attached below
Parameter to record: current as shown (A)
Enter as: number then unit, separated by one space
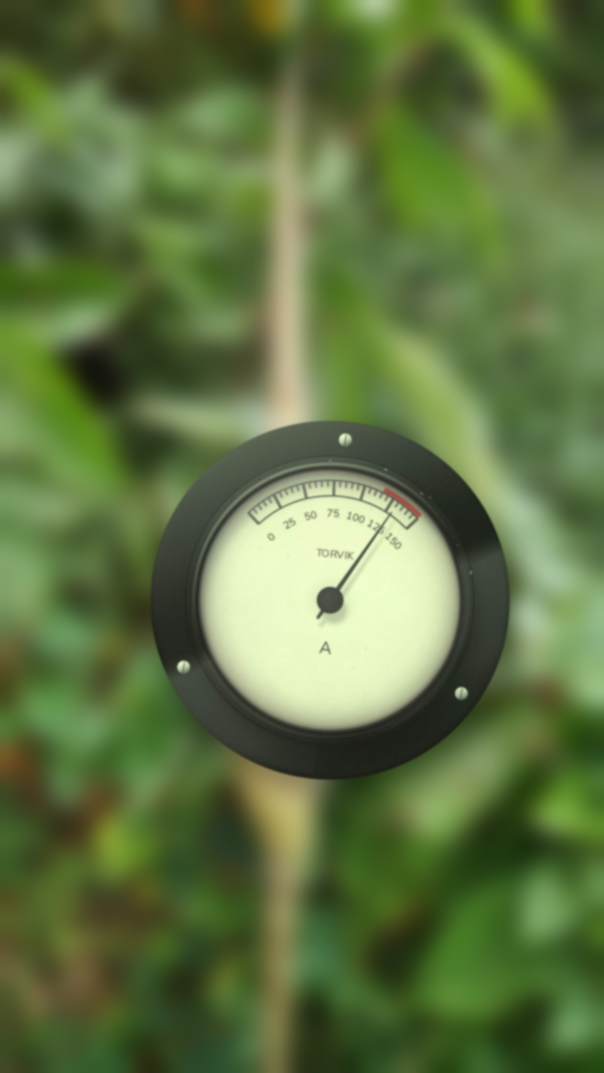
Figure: 130 A
